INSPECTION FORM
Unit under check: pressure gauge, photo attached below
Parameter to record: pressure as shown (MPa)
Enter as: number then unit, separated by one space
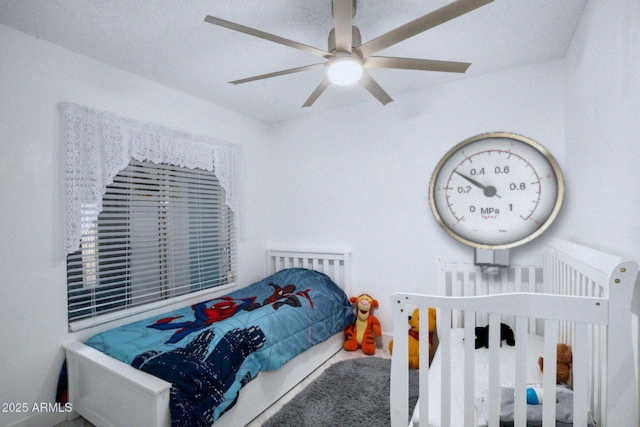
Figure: 0.3 MPa
